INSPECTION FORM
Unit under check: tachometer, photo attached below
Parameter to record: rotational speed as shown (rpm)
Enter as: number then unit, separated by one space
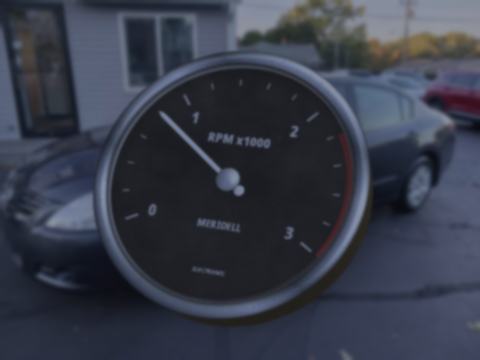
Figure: 800 rpm
